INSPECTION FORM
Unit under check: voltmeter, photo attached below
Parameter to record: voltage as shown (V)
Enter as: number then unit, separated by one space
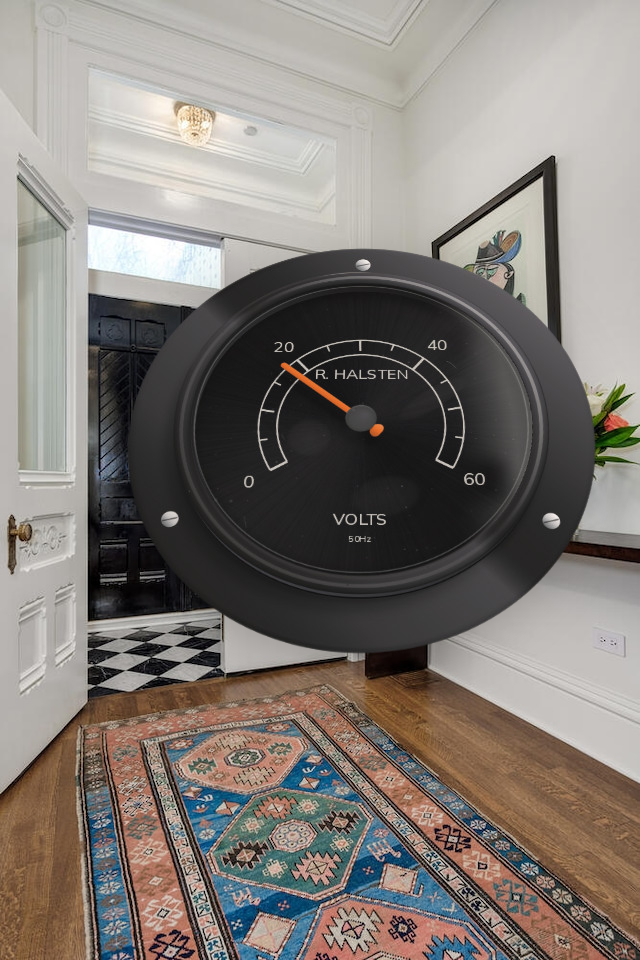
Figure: 17.5 V
